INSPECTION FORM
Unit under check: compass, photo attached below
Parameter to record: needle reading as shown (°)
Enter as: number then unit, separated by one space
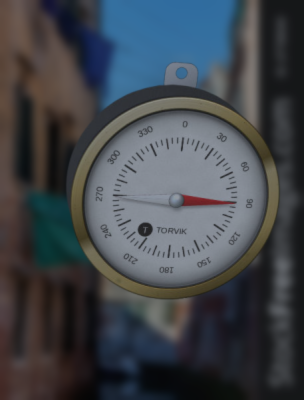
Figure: 90 °
